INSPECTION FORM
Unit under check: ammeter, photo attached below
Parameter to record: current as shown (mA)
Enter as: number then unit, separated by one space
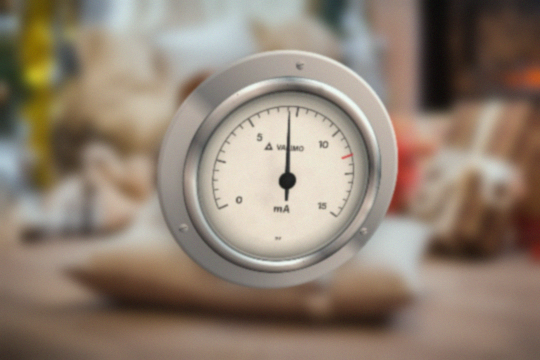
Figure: 7 mA
